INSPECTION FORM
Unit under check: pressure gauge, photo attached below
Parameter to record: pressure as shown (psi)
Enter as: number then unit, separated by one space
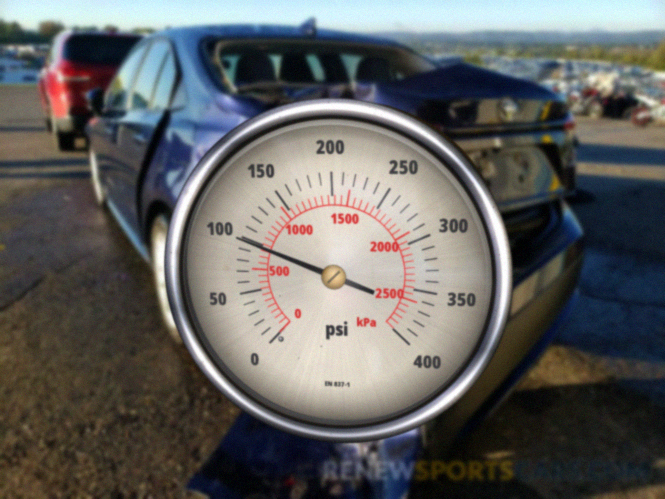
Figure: 100 psi
